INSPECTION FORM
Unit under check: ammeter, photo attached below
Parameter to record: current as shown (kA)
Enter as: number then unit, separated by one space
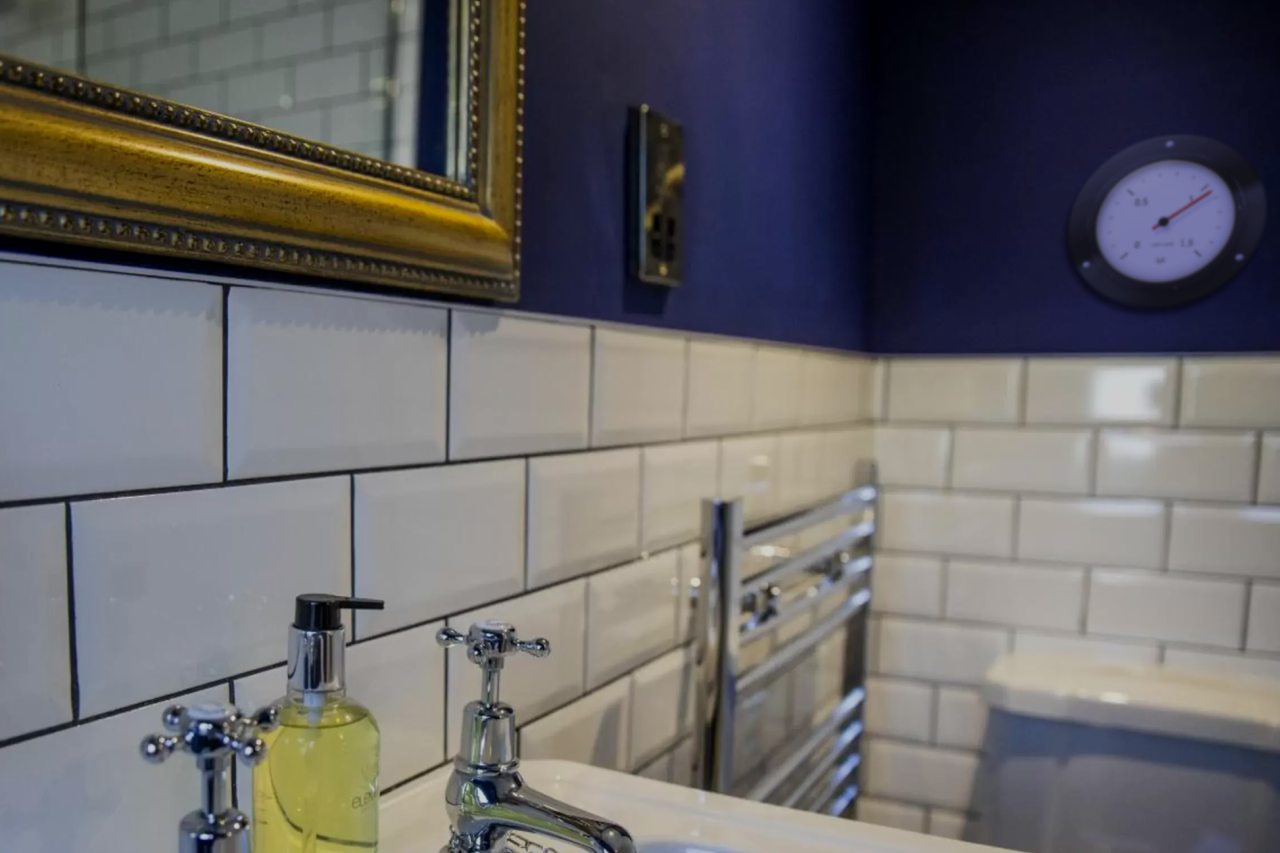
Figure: 1.05 kA
